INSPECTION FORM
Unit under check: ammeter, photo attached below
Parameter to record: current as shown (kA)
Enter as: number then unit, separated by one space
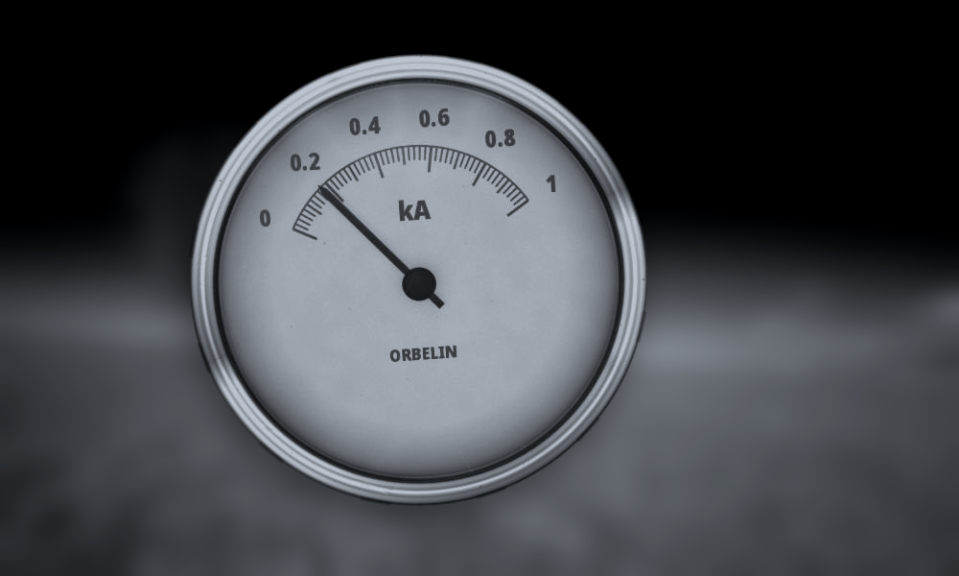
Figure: 0.18 kA
